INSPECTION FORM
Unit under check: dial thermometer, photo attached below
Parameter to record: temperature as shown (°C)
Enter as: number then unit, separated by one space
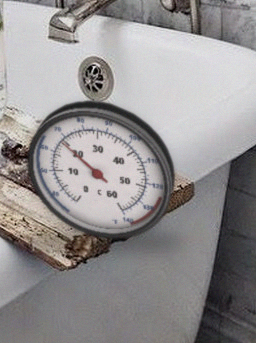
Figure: 20 °C
